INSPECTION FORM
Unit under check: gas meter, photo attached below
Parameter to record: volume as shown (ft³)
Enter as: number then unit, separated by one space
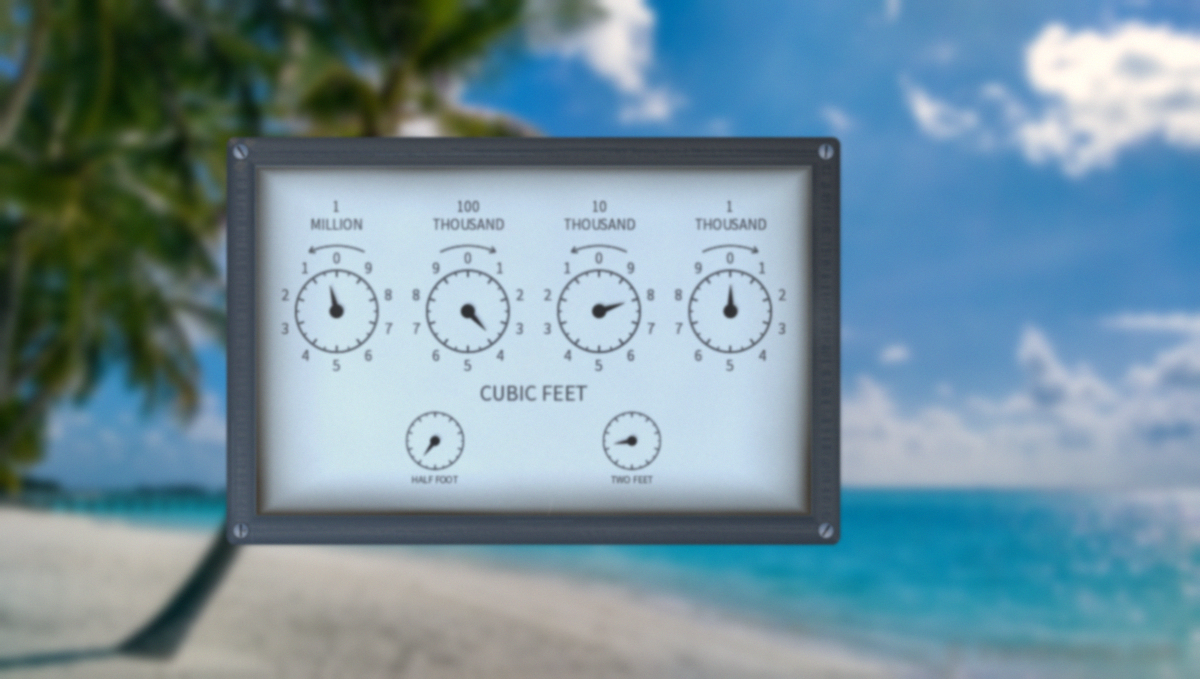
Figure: 38000 ft³
